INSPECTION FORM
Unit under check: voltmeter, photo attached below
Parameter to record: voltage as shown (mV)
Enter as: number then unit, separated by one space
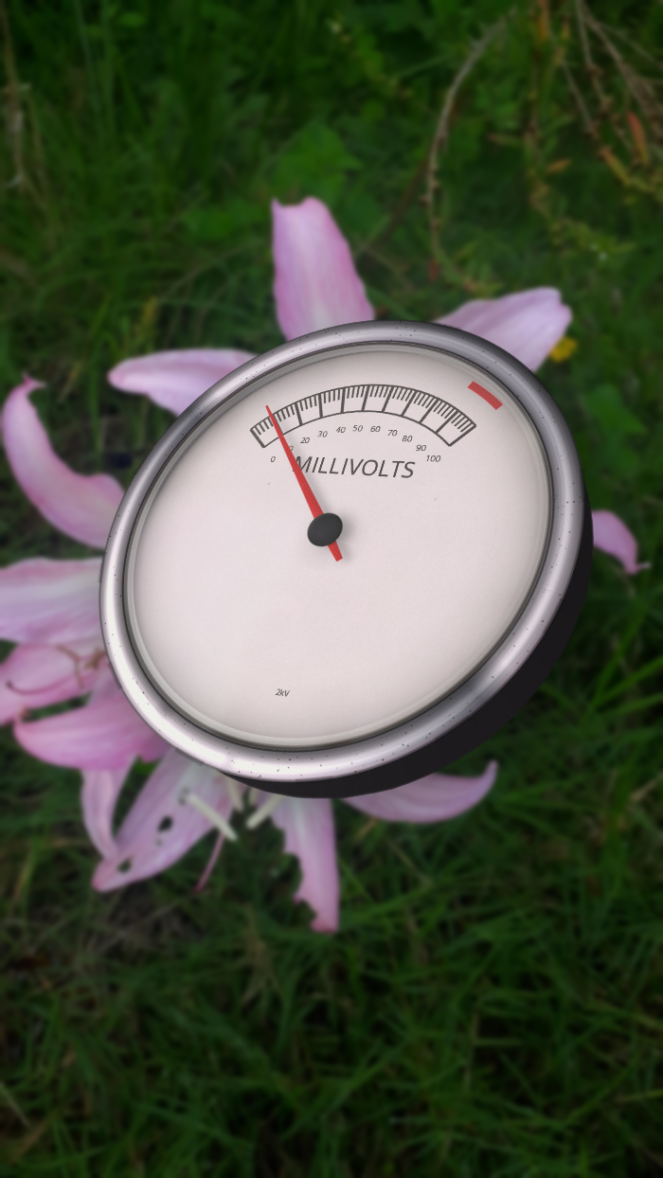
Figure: 10 mV
